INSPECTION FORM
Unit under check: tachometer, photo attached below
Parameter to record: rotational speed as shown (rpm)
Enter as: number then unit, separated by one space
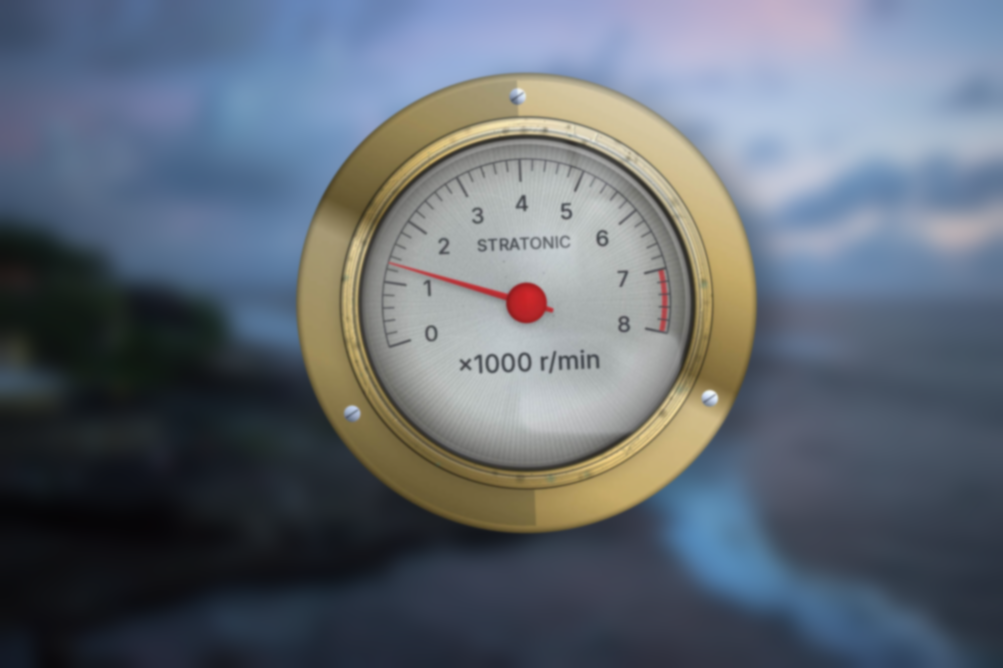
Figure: 1300 rpm
